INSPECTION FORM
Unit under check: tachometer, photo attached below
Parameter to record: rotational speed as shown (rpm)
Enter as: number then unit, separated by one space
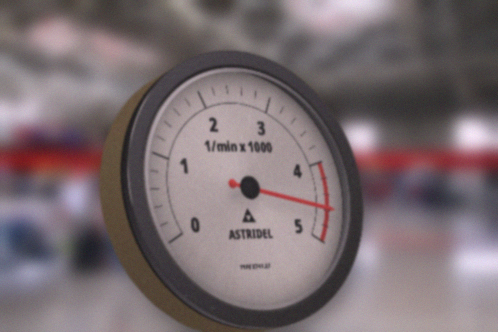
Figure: 4600 rpm
